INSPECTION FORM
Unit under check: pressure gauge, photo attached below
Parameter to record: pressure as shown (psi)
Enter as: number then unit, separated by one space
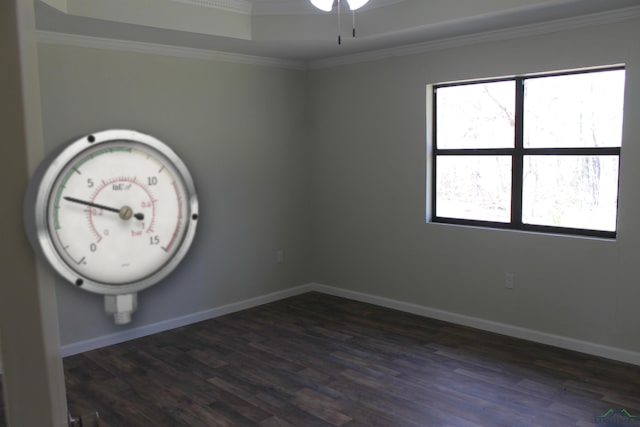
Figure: 3.5 psi
